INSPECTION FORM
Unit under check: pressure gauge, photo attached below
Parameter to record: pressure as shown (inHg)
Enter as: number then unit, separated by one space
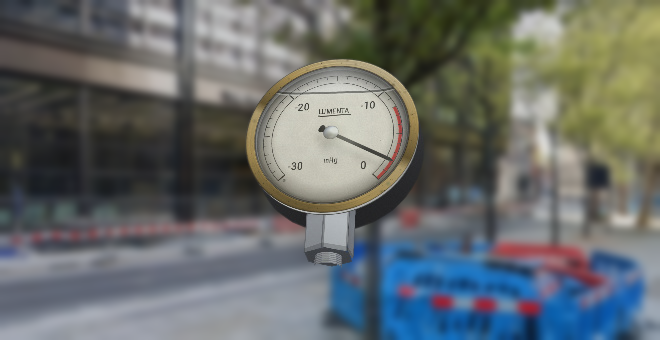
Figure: -2 inHg
